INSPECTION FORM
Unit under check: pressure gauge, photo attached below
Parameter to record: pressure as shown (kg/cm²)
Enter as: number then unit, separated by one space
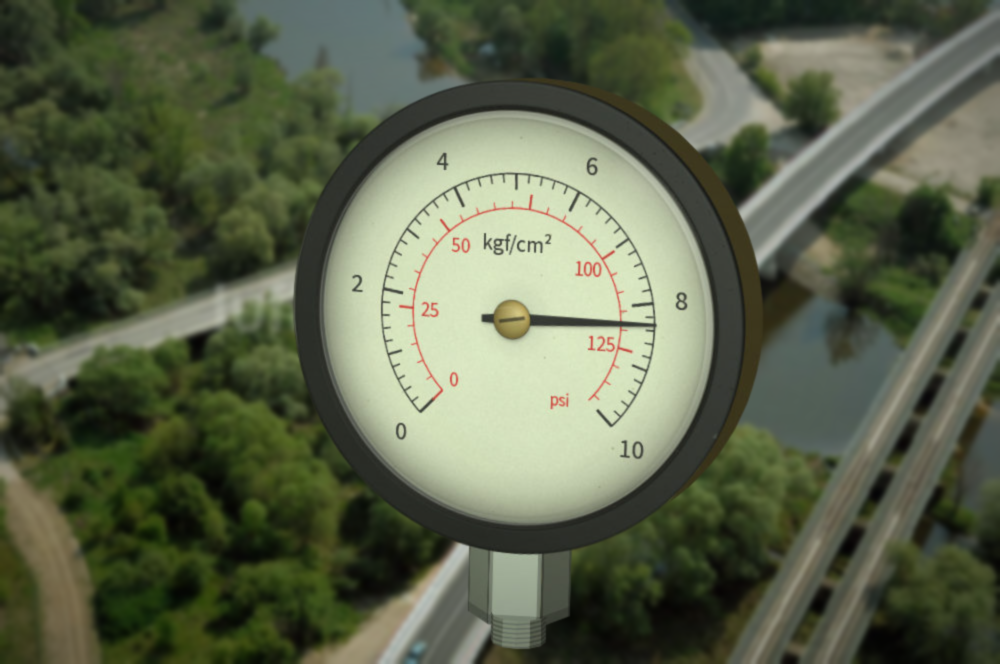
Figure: 8.3 kg/cm²
